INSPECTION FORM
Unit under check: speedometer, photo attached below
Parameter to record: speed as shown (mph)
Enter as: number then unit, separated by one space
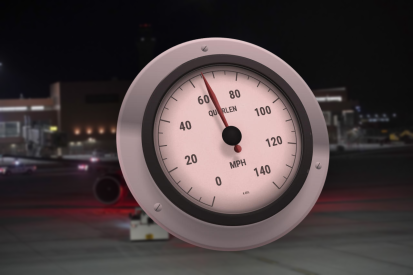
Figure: 65 mph
